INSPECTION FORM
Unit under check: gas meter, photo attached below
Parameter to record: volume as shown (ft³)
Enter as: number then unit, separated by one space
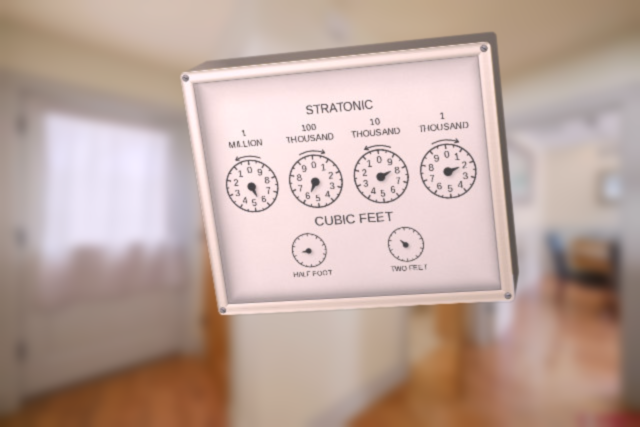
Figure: 558200 ft³
